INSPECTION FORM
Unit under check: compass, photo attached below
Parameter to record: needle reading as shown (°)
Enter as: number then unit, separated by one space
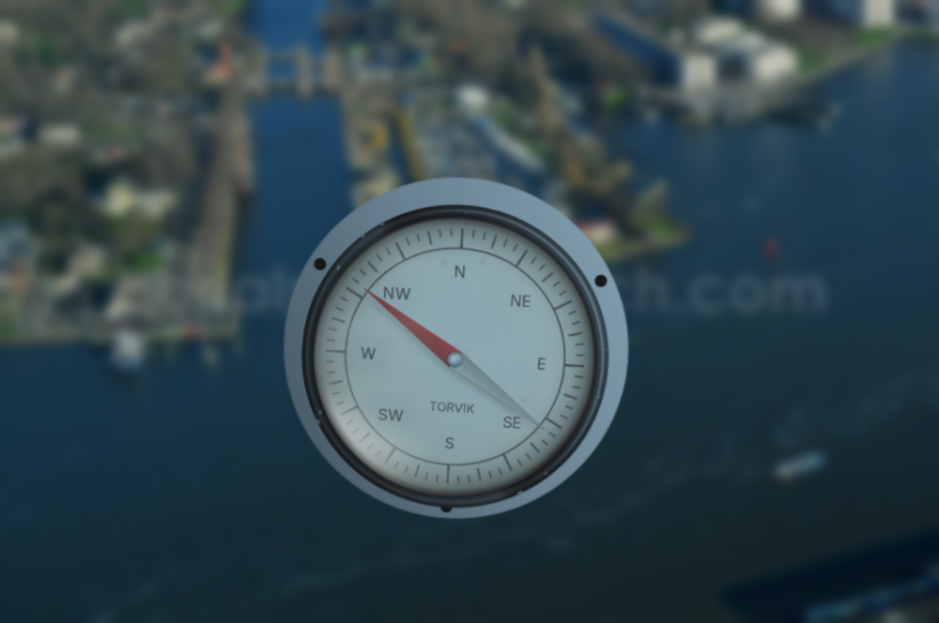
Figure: 305 °
